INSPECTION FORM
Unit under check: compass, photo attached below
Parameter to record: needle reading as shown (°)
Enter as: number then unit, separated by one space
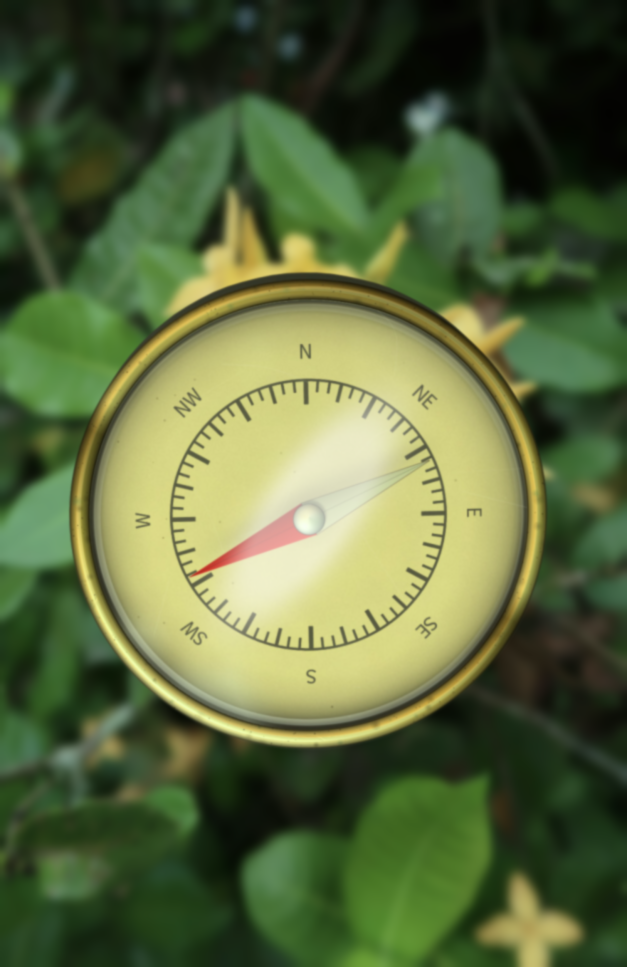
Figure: 245 °
